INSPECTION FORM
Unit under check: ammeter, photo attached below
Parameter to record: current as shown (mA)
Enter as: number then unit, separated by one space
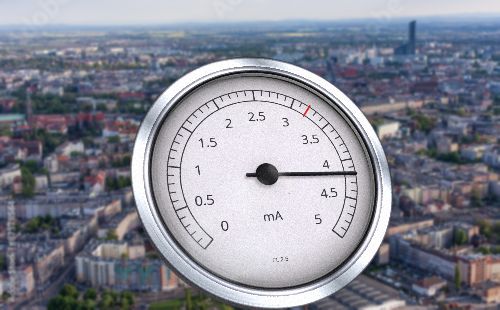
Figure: 4.2 mA
